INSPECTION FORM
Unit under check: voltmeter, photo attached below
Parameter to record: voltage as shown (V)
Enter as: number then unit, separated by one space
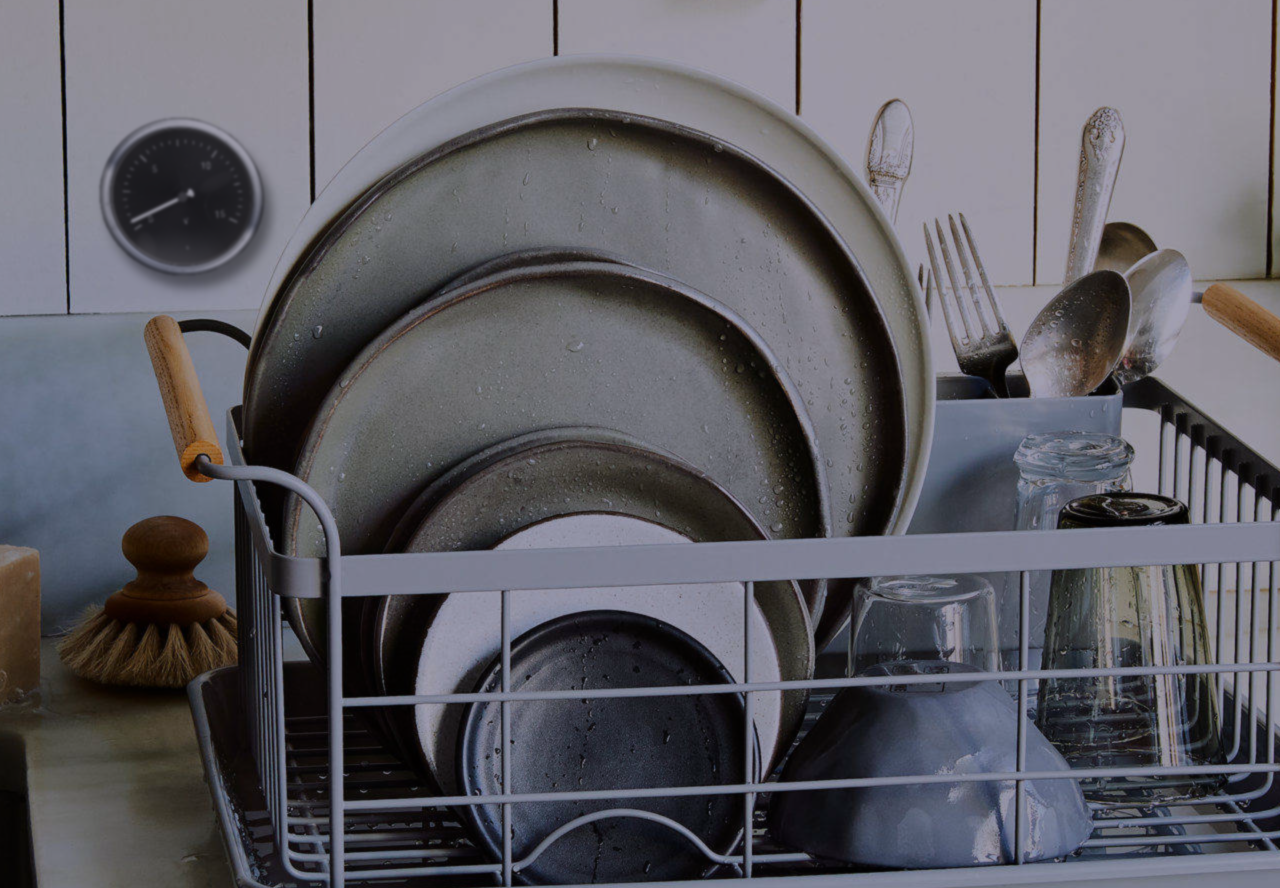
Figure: 0.5 V
